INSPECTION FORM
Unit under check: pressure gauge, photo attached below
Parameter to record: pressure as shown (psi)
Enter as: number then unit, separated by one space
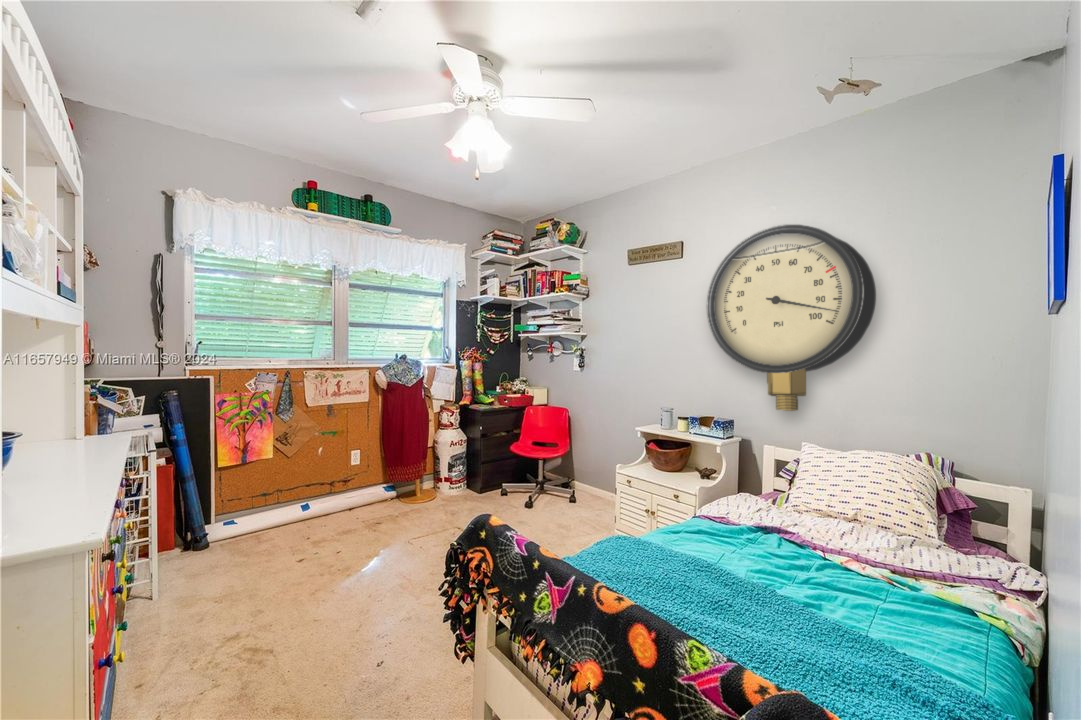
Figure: 95 psi
